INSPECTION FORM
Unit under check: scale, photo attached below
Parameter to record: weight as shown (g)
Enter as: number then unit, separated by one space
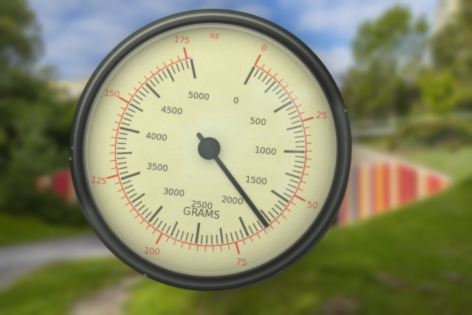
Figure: 1800 g
